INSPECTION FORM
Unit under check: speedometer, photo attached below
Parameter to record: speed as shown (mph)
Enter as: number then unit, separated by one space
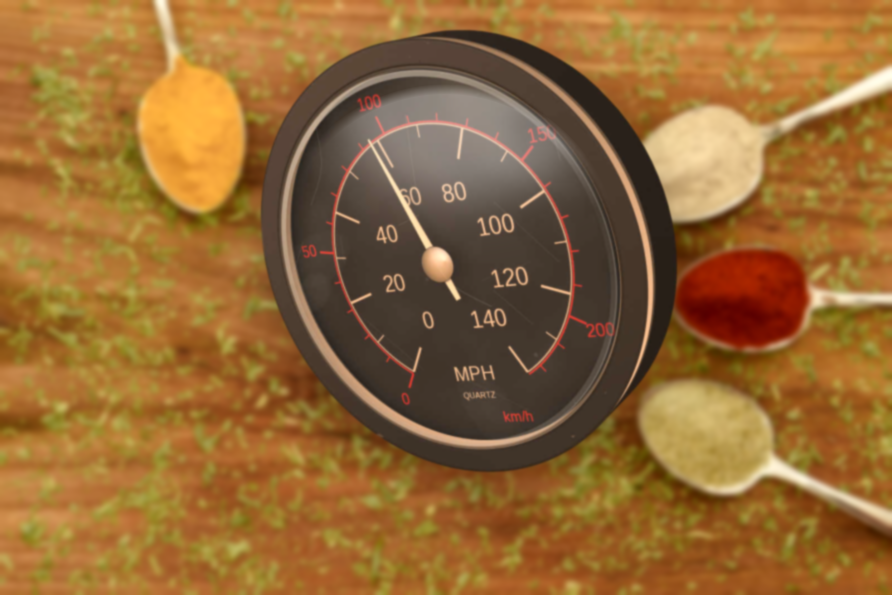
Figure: 60 mph
